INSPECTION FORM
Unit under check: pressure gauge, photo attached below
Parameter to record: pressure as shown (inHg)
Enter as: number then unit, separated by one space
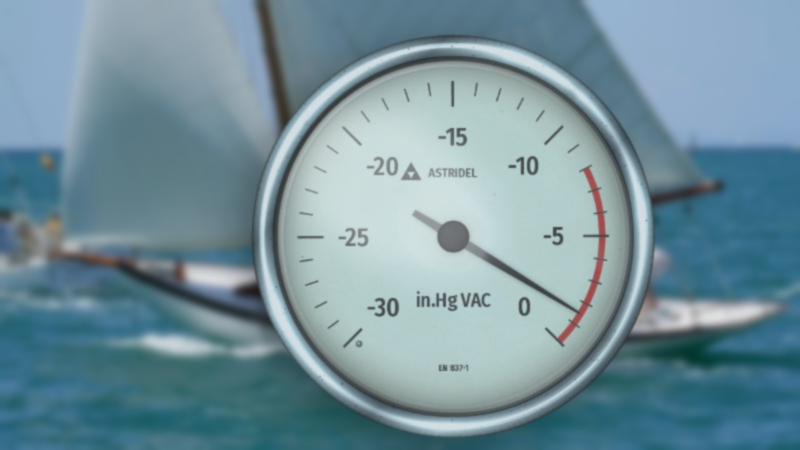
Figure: -1.5 inHg
